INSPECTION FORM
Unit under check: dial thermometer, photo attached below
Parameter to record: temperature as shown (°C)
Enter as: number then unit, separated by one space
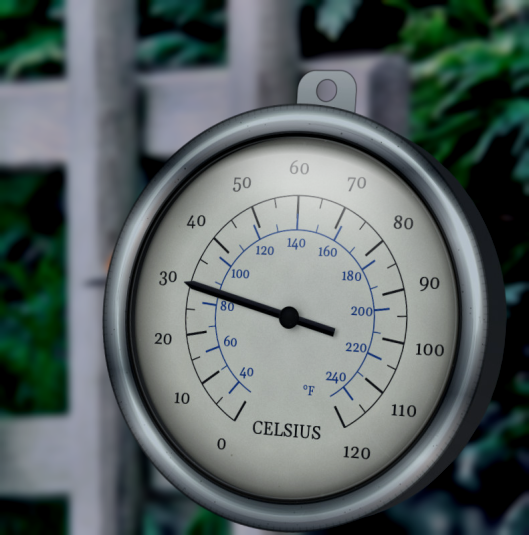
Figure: 30 °C
